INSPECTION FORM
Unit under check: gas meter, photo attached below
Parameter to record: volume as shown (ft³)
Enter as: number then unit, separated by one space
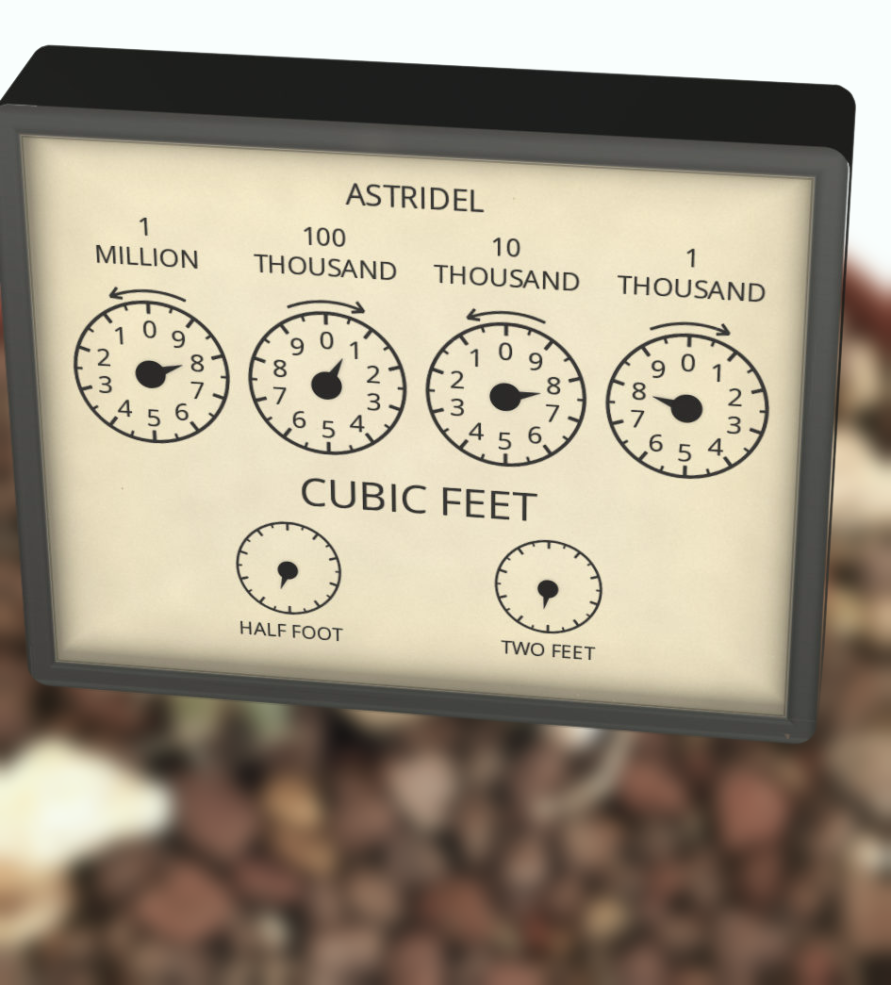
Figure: 807800 ft³
